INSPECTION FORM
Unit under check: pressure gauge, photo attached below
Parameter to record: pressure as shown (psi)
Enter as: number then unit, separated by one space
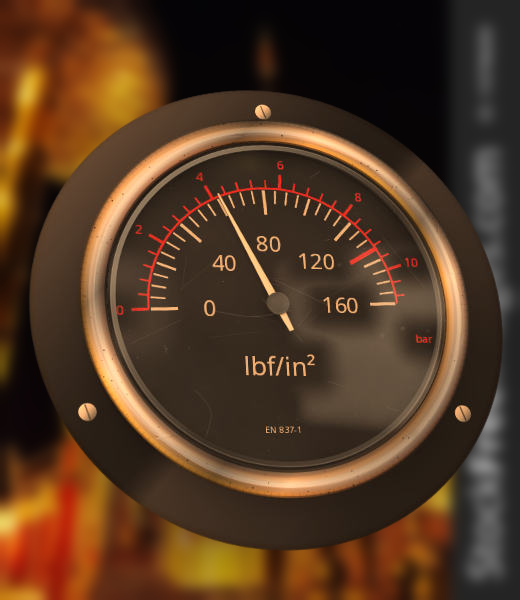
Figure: 60 psi
